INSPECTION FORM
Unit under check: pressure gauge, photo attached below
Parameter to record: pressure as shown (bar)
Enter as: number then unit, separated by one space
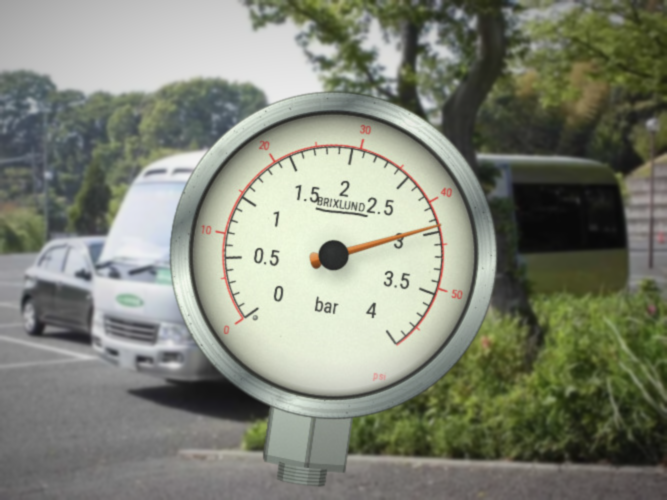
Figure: 2.95 bar
